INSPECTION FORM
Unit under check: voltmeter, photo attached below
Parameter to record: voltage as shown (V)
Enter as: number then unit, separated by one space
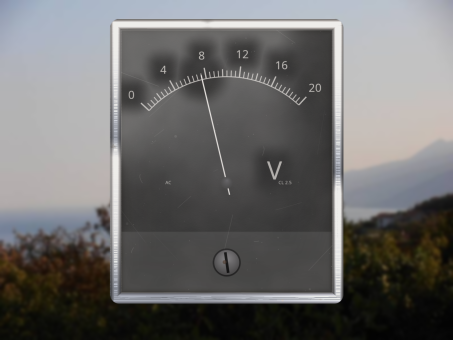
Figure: 7.5 V
